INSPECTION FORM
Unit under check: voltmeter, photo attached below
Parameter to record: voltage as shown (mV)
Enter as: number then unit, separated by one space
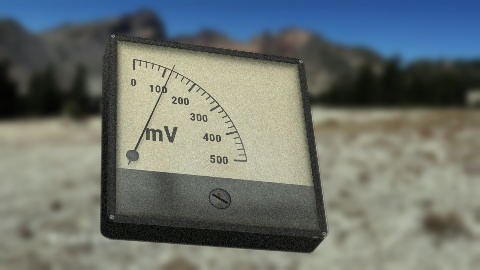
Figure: 120 mV
